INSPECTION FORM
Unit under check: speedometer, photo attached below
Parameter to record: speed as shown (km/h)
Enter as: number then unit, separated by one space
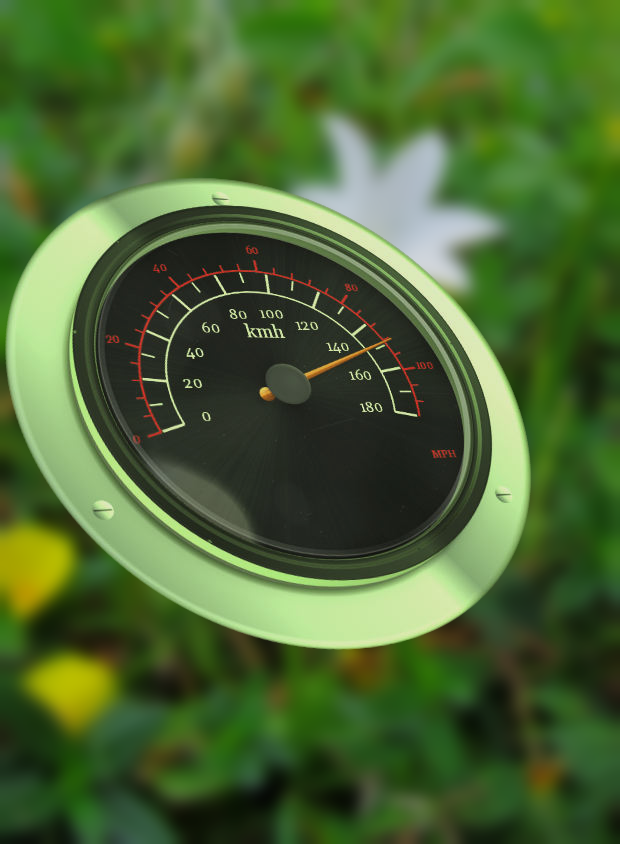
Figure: 150 km/h
